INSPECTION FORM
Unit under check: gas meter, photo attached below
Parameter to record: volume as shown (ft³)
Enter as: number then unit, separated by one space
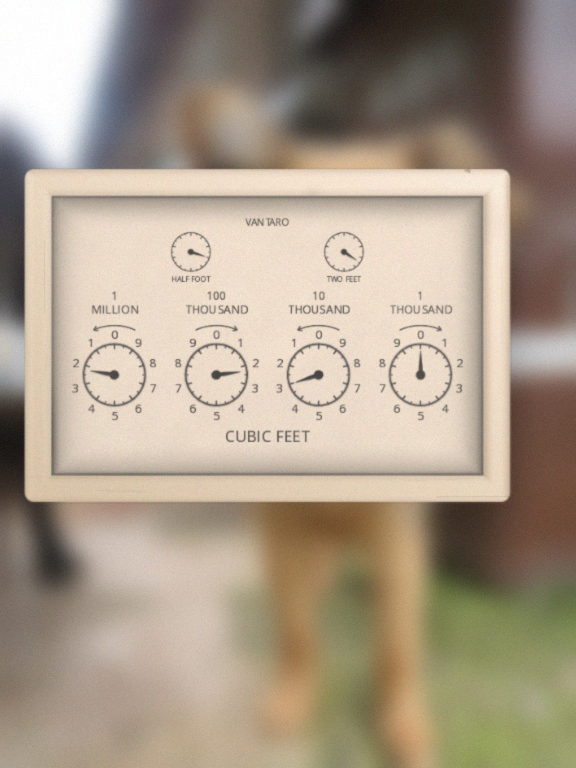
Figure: 223000 ft³
